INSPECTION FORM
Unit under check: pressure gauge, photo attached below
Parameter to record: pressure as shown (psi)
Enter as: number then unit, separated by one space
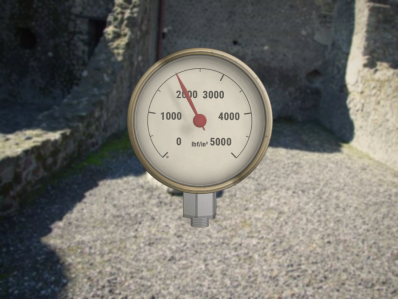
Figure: 2000 psi
